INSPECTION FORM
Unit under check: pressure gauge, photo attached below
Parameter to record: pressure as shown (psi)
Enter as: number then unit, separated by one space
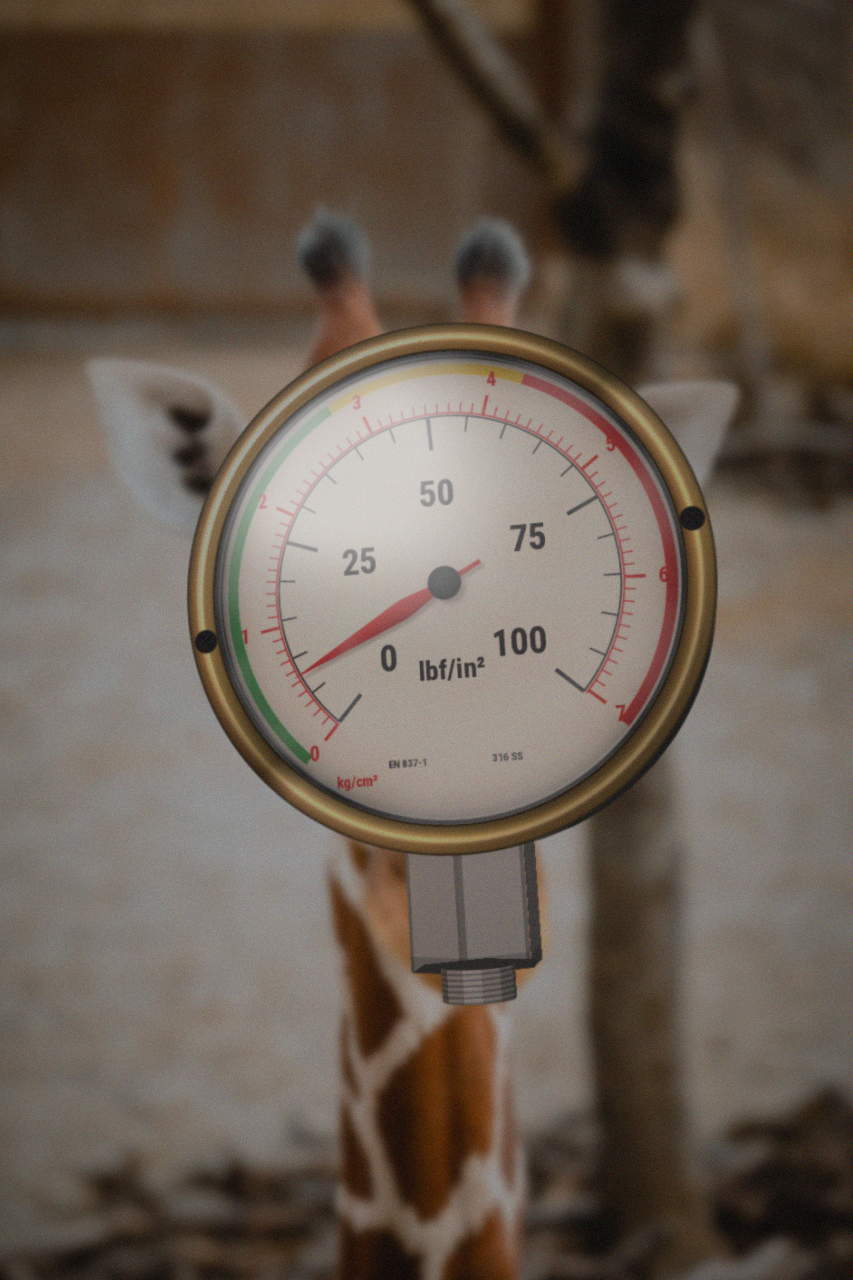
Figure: 7.5 psi
